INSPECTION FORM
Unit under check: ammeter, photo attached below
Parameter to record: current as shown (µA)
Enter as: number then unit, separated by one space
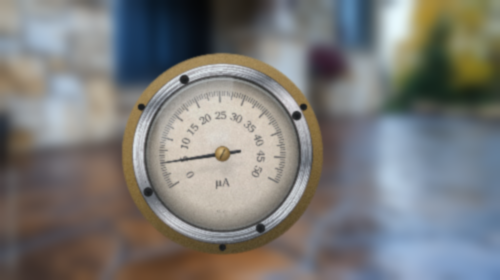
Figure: 5 µA
